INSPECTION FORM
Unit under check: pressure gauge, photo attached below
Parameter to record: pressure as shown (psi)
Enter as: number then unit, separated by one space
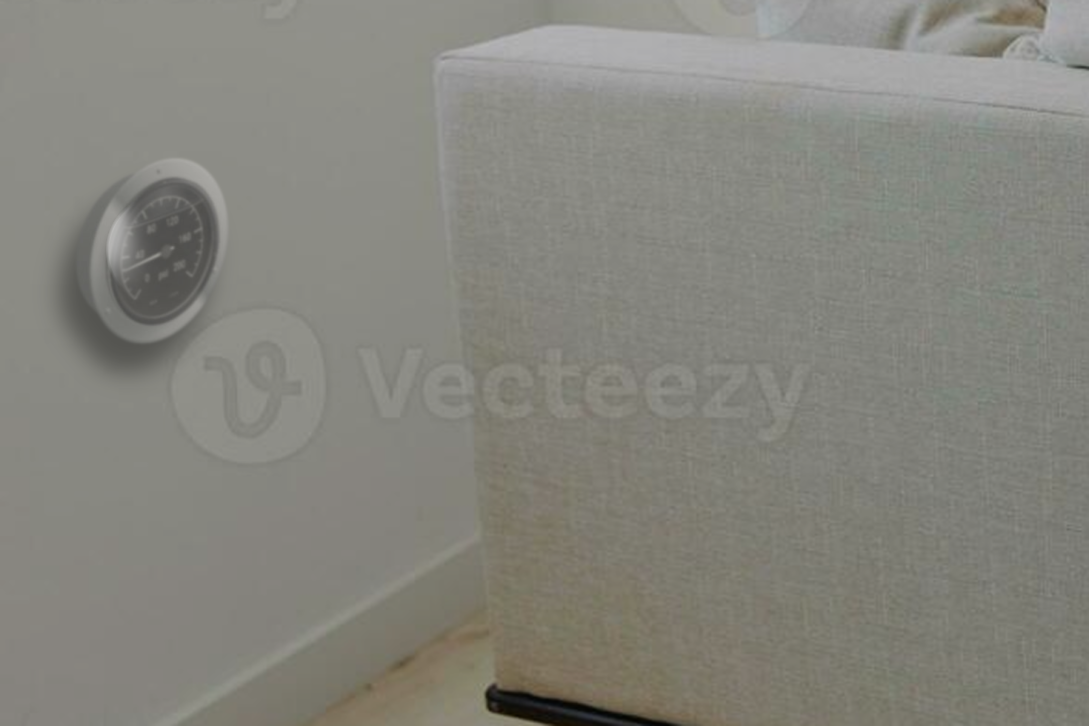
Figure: 30 psi
